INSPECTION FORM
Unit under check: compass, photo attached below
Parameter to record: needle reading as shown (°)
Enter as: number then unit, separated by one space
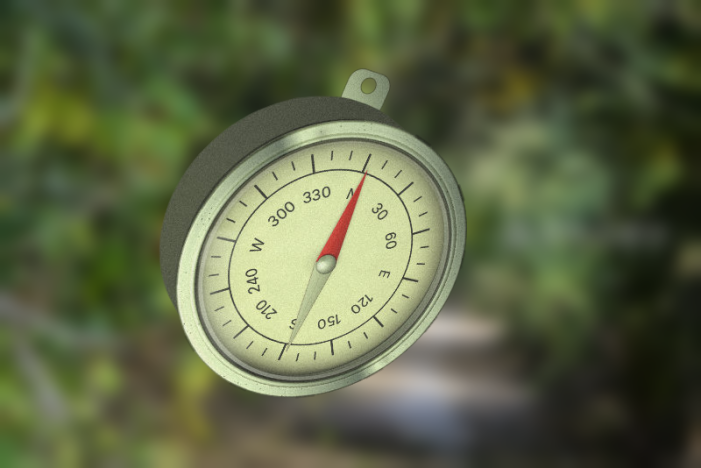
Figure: 0 °
